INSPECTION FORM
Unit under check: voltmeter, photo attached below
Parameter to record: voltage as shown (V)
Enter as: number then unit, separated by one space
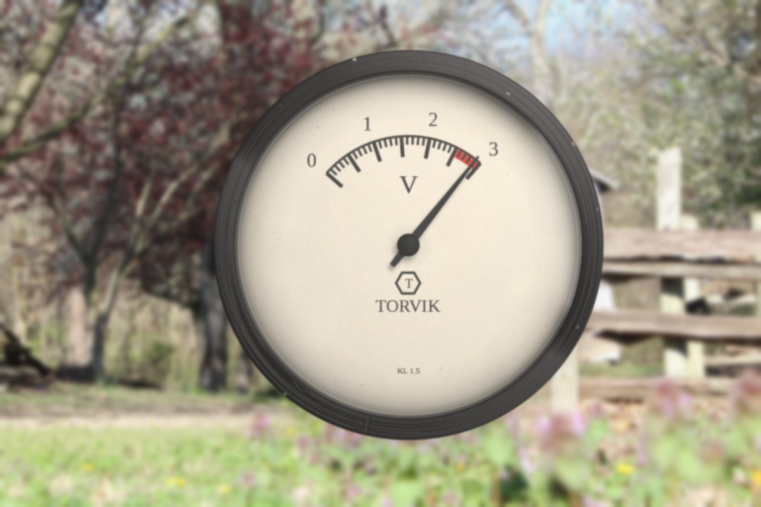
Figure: 2.9 V
